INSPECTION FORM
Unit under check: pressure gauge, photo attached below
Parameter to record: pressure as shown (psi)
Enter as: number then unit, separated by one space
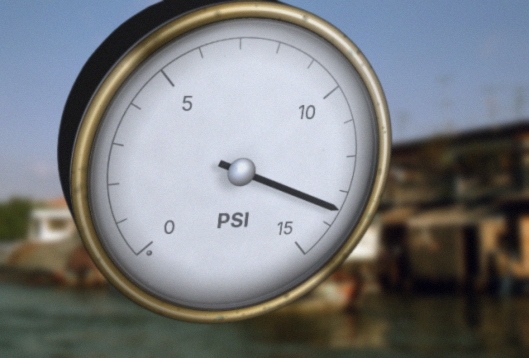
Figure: 13.5 psi
